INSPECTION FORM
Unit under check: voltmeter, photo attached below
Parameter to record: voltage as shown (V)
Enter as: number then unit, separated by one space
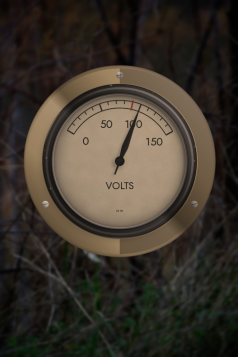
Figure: 100 V
